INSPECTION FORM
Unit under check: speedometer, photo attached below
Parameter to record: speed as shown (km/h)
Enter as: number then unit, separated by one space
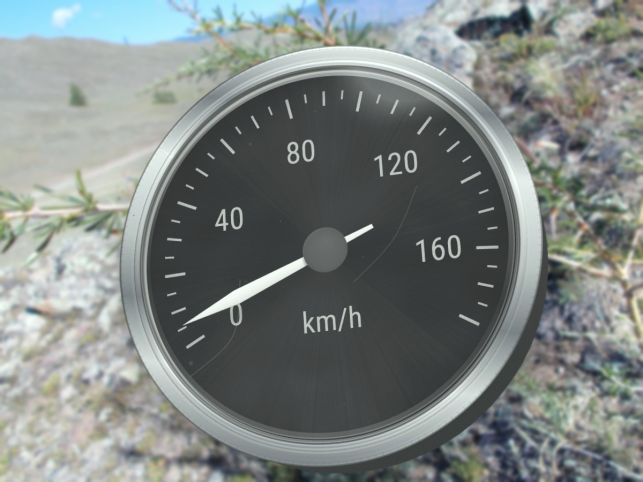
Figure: 5 km/h
